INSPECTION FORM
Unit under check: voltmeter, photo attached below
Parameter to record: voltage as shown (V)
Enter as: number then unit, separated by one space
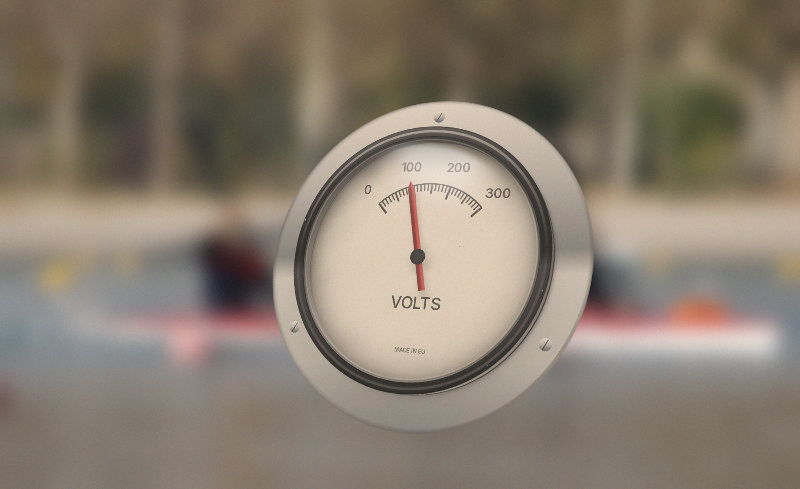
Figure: 100 V
